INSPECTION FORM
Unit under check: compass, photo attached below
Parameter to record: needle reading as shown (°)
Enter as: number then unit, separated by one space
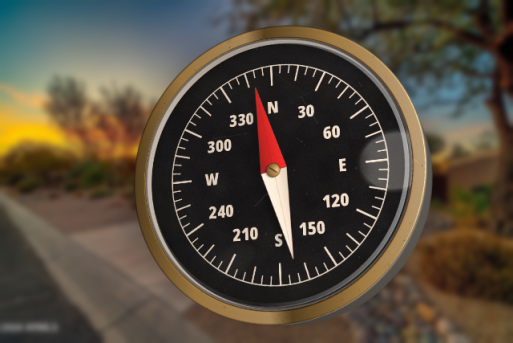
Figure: 350 °
